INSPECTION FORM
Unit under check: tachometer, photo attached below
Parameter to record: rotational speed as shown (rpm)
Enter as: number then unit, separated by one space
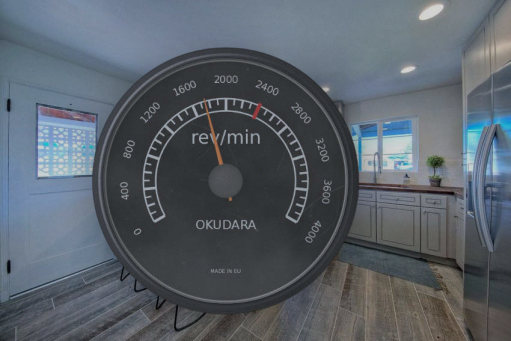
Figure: 1750 rpm
